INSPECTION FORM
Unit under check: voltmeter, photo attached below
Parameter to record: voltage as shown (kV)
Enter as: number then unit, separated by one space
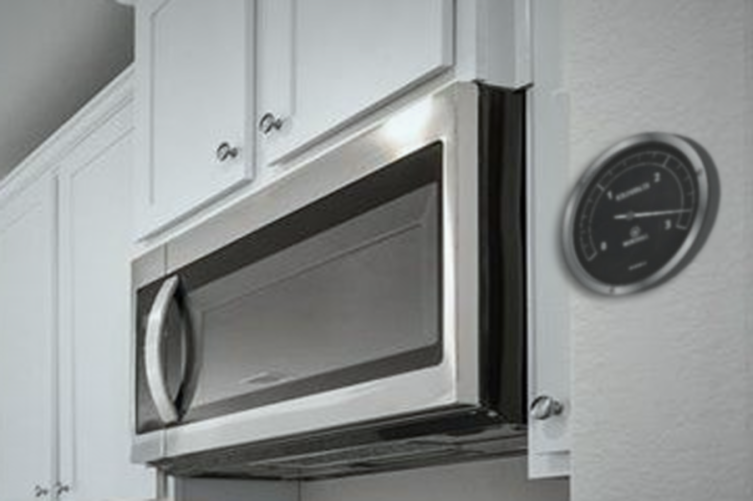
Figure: 2.8 kV
